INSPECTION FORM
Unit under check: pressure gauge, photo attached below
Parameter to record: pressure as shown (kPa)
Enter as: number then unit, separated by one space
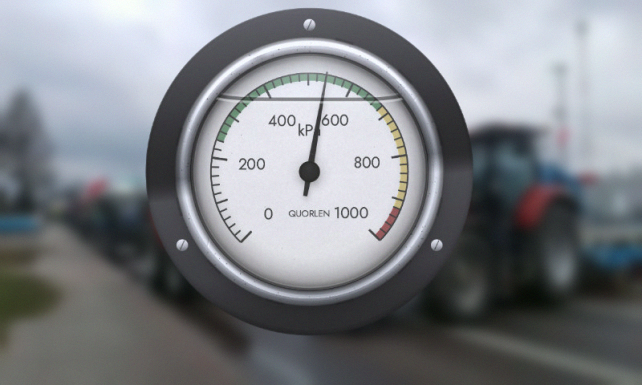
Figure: 540 kPa
